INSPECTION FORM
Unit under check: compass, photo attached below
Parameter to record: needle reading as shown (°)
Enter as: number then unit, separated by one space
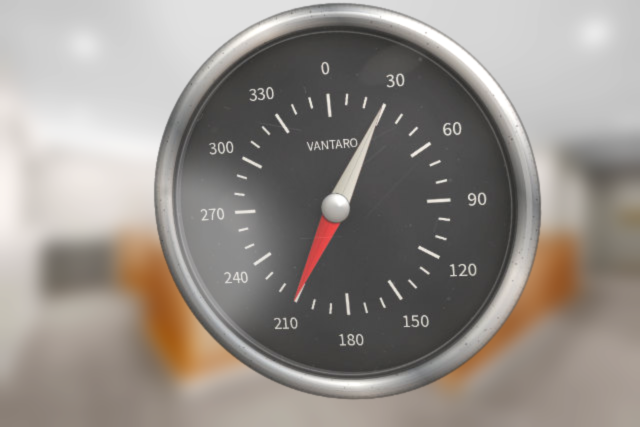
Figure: 210 °
